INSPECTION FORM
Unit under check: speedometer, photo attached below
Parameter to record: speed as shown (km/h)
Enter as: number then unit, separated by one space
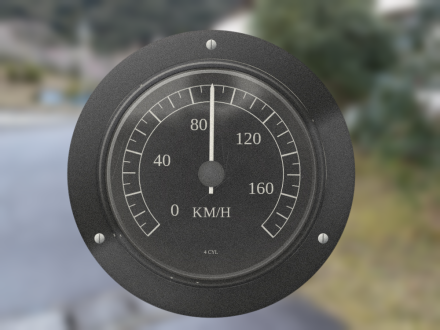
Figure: 90 km/h
